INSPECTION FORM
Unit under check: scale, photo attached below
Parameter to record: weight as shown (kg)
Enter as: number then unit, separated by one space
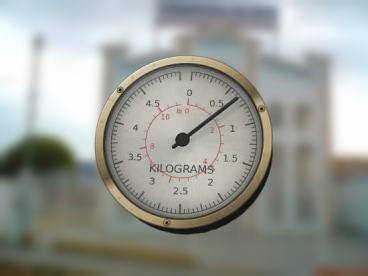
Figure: 0.65 kg
